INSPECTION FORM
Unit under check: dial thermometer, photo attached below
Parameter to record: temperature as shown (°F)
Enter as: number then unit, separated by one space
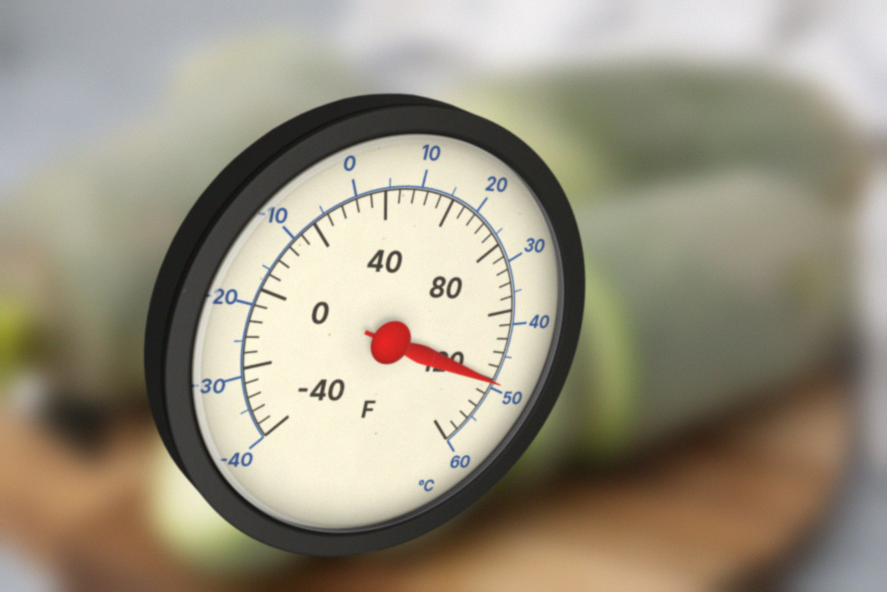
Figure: 120 °F
